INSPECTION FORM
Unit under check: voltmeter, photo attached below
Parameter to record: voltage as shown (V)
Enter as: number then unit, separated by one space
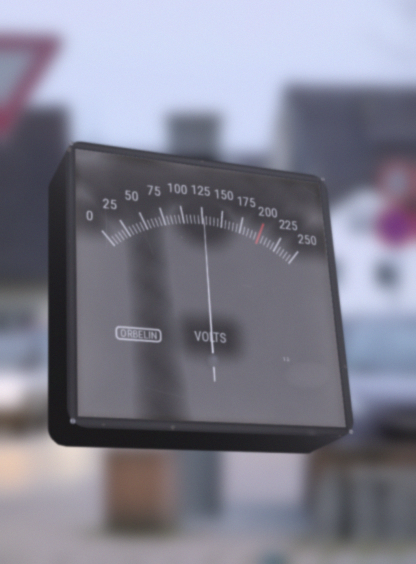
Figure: 125 V
